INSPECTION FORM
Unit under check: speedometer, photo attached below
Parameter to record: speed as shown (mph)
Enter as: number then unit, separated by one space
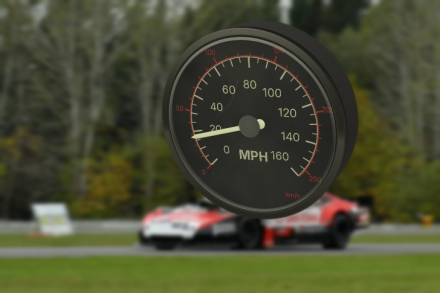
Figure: 17.5 mph
